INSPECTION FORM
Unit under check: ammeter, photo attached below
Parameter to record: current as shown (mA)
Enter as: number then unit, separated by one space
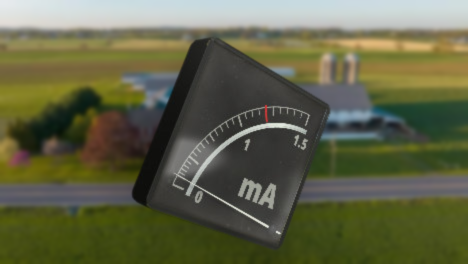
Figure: 0.25 mA
